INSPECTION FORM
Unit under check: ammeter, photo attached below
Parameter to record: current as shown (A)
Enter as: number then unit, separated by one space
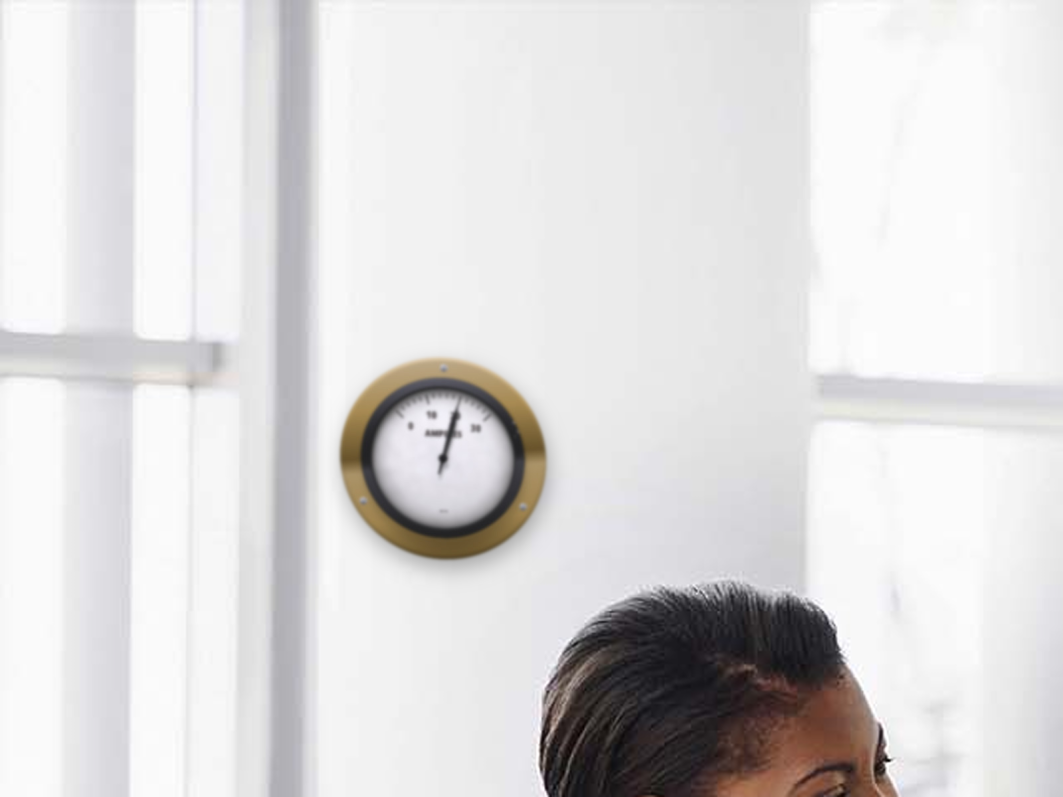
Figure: 20 A
